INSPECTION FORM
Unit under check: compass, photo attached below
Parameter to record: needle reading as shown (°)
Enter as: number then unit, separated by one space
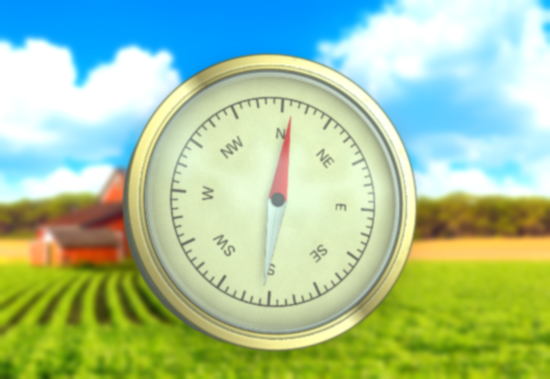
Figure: 5 °
